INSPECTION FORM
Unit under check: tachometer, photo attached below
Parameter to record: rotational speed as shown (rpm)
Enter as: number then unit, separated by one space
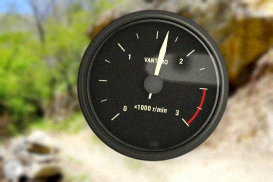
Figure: 1625 rpm
